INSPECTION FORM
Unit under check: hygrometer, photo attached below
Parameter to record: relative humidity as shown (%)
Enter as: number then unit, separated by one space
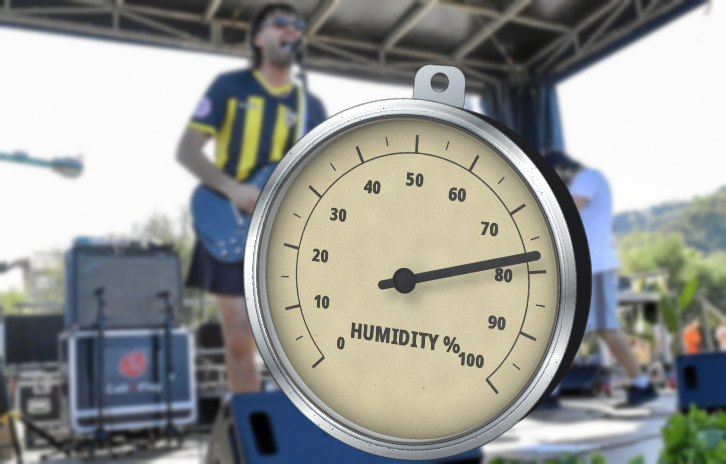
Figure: 77.5 %
